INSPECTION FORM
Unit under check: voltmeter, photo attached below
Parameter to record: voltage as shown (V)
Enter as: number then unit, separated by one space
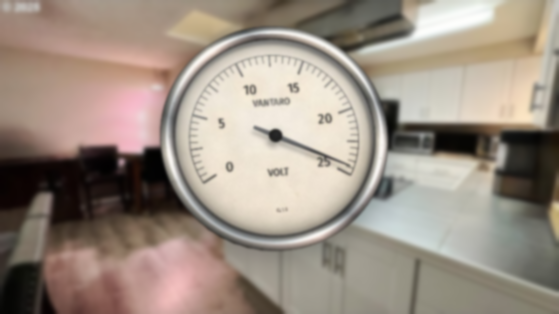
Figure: 24.5 V
